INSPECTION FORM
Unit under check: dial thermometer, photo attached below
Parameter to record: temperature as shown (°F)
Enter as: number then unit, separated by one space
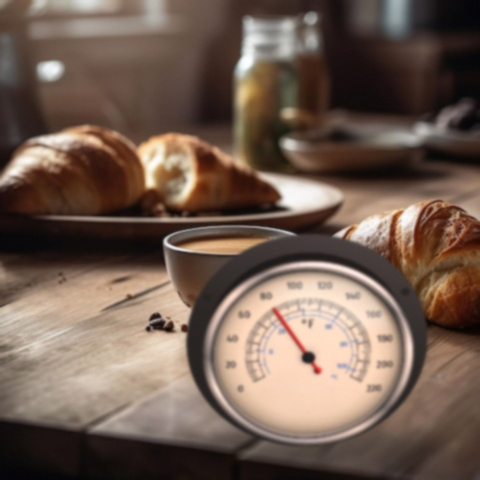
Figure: 80 °F
